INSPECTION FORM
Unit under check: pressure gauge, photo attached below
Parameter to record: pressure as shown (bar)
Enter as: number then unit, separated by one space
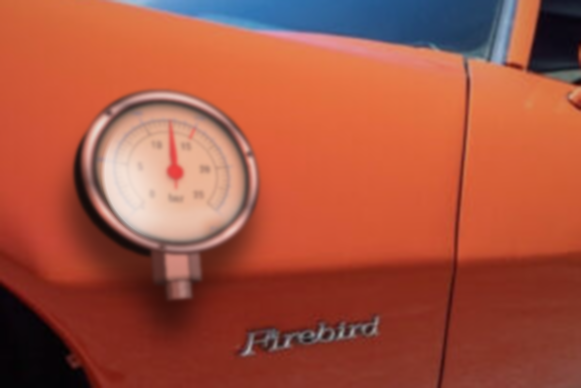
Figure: 12.5 bar
